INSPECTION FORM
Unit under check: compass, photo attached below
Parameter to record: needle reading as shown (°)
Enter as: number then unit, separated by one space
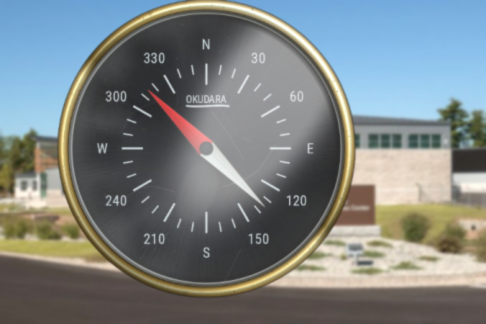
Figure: 315 °
